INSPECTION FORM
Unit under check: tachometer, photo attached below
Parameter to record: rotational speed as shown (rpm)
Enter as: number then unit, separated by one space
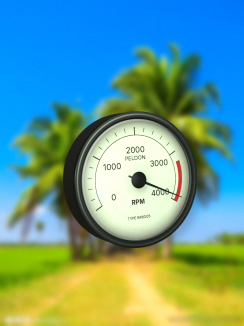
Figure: 3900 rpm
